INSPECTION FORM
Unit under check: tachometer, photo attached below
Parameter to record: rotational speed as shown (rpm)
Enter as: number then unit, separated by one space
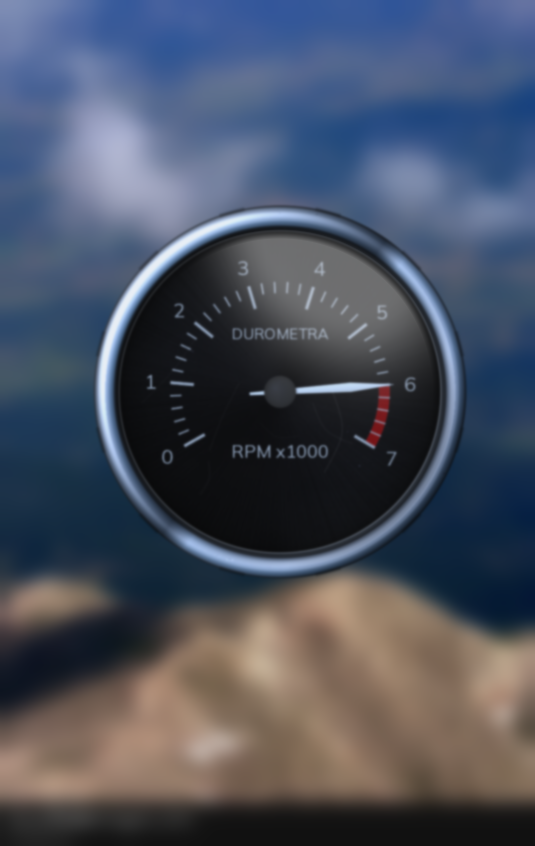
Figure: 6000 rpm
